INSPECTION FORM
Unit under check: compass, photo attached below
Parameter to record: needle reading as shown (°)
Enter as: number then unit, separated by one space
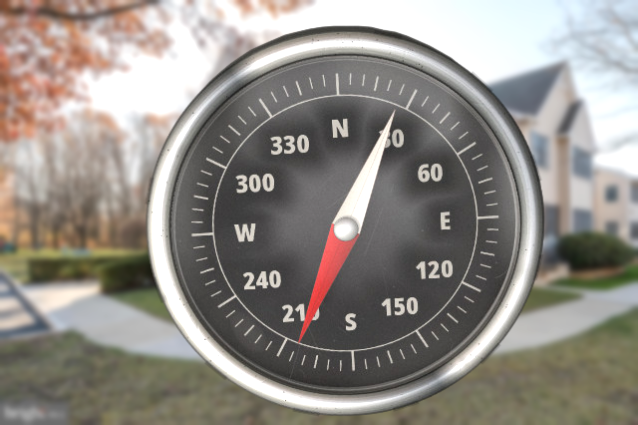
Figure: 205 °
